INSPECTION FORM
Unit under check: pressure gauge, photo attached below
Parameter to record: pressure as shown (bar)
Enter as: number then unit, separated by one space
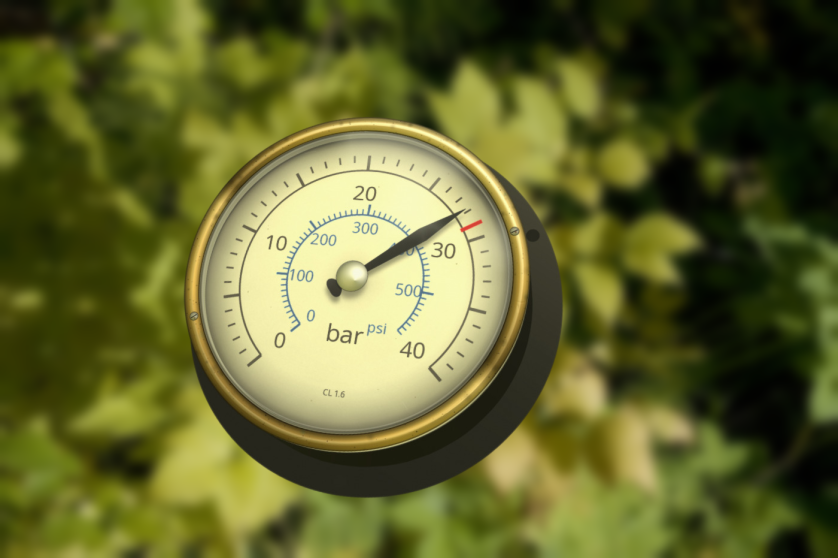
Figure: 28 bar
